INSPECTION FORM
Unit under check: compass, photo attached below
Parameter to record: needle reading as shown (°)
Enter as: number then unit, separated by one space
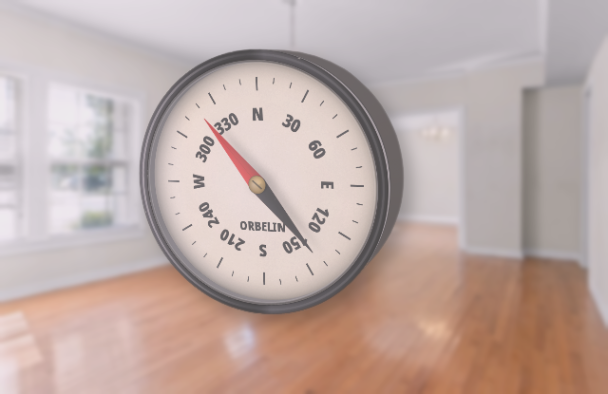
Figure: 320 °
